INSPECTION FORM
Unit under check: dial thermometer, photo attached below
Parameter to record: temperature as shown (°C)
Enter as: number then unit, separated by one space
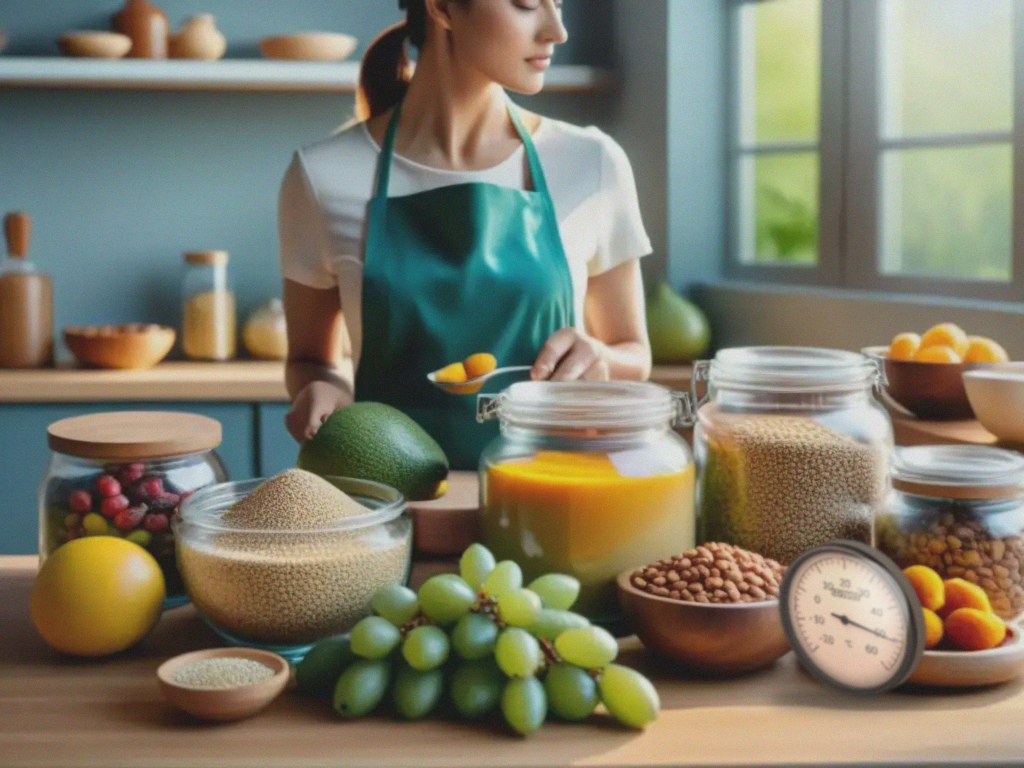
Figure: 50 °C
